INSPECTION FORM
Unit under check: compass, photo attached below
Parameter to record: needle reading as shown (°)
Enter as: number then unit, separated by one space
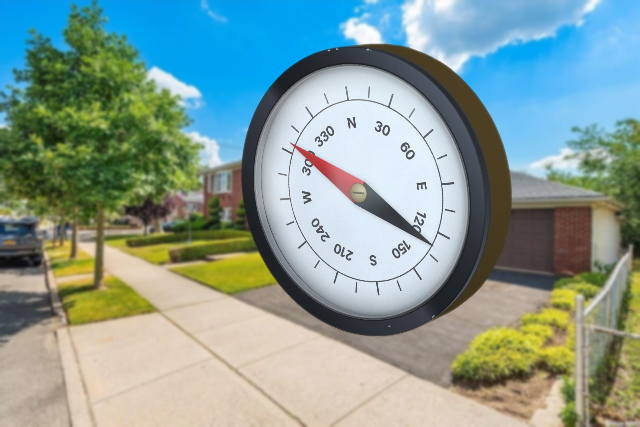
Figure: 307.5 °
